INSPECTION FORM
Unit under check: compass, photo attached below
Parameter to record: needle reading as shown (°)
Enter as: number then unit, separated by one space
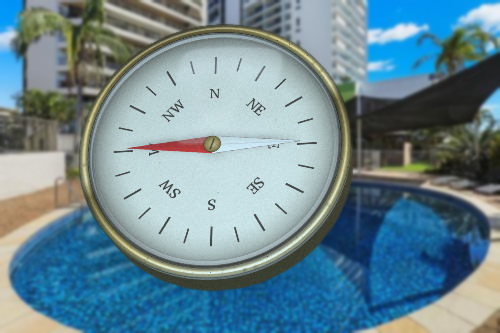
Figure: 270 °
